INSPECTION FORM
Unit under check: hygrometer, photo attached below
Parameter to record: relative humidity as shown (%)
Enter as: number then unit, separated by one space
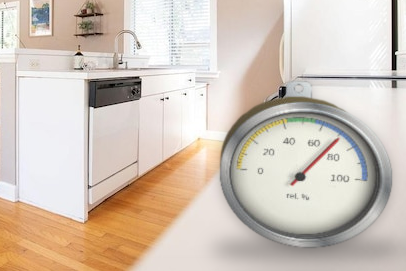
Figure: 70 %
